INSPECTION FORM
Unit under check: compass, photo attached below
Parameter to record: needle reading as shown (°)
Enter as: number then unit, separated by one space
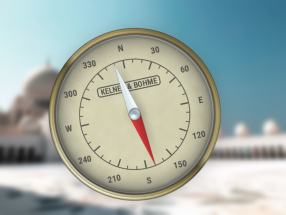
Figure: 170 °
